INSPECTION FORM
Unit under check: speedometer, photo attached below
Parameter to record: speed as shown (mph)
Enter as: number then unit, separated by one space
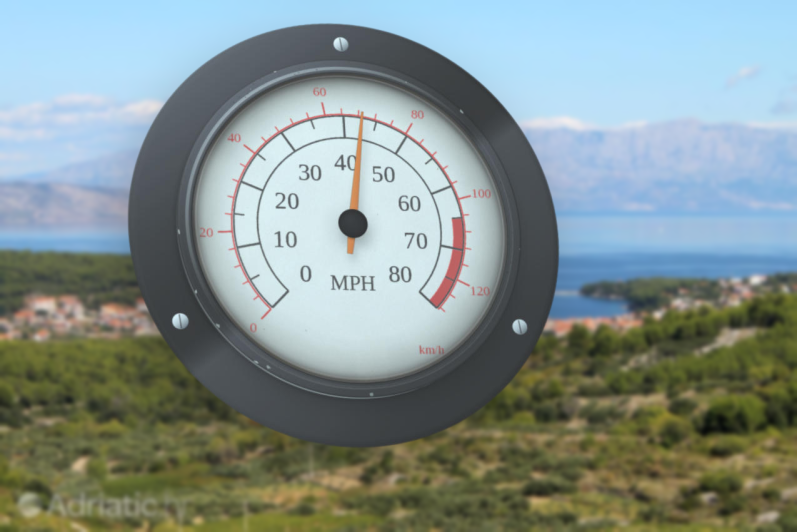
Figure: 42.5 mph
